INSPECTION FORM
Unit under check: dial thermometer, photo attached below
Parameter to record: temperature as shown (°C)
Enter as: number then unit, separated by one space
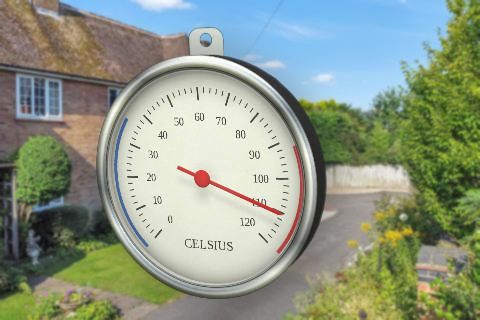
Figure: 110 °C
